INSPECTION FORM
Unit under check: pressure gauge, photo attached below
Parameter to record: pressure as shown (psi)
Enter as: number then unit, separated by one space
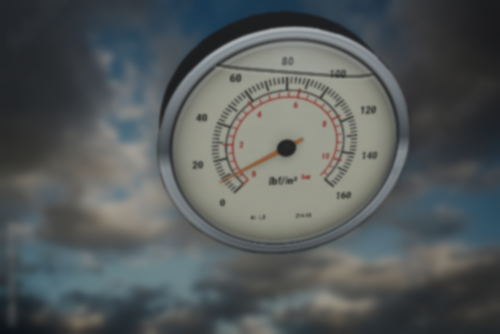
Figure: 10 psi
